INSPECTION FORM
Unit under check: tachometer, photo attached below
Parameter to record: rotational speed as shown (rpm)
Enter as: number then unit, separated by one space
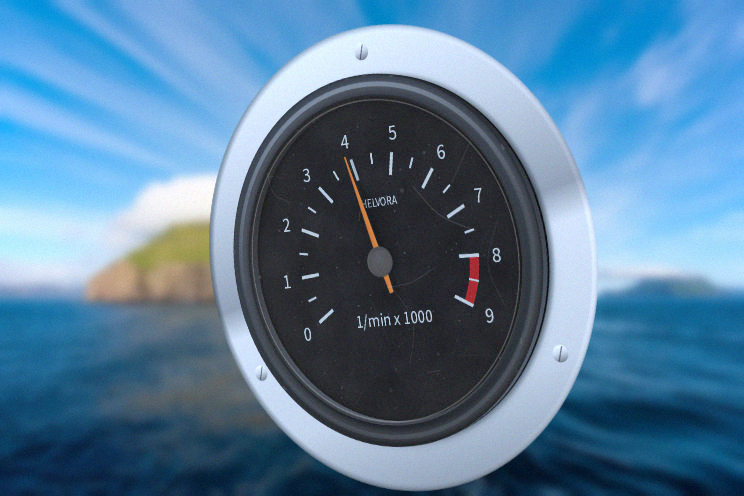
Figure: 4000 rpm
